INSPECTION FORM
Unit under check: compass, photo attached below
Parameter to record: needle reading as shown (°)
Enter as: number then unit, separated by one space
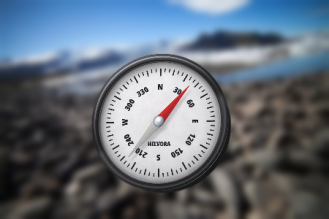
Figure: 40 °
